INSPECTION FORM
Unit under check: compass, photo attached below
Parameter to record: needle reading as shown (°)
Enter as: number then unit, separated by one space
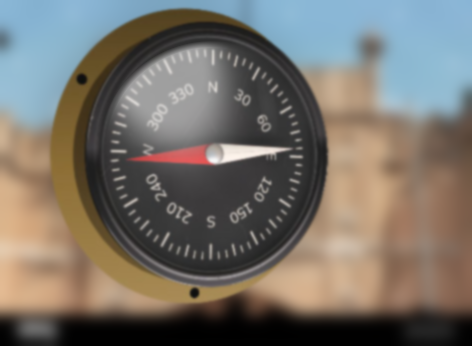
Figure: 265 °
